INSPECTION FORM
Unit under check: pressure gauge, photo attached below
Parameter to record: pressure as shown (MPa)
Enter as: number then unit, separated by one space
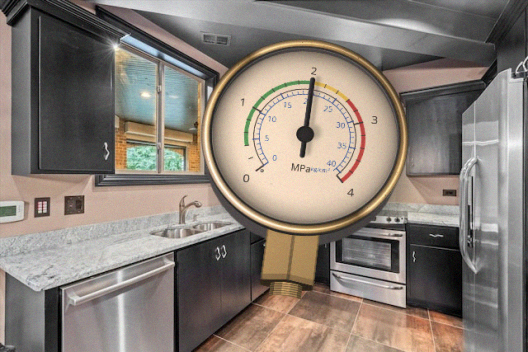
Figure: 2 MPa
